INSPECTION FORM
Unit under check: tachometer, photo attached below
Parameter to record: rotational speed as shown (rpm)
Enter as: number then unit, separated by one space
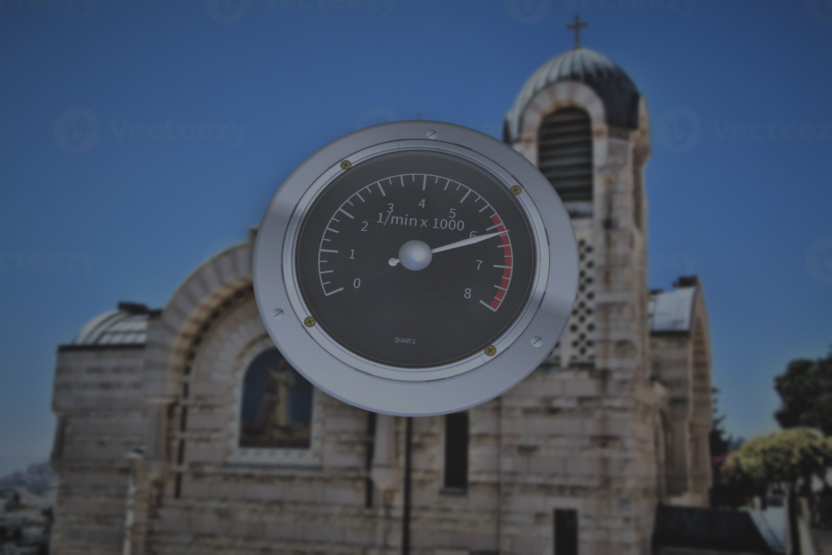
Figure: 6250 rpm
